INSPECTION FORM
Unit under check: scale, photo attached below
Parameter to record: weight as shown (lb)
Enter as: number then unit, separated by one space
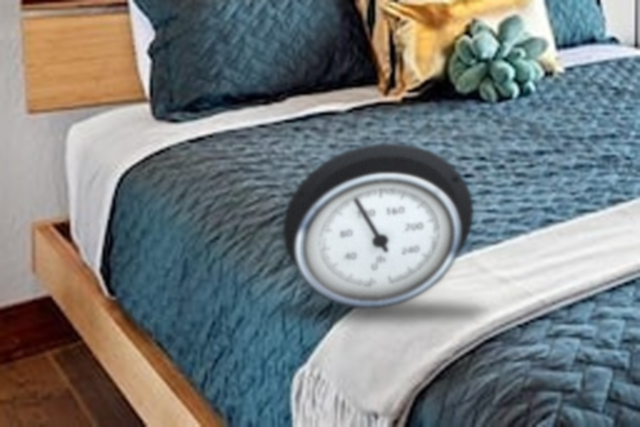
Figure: 120 lb
